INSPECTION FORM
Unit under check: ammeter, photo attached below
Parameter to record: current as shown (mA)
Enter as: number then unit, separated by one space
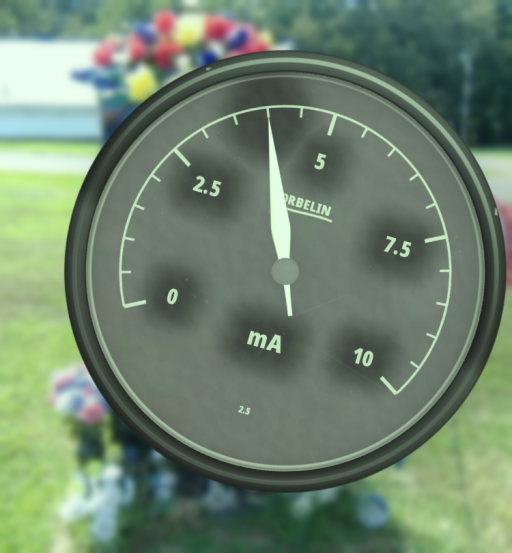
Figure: 4 mA
